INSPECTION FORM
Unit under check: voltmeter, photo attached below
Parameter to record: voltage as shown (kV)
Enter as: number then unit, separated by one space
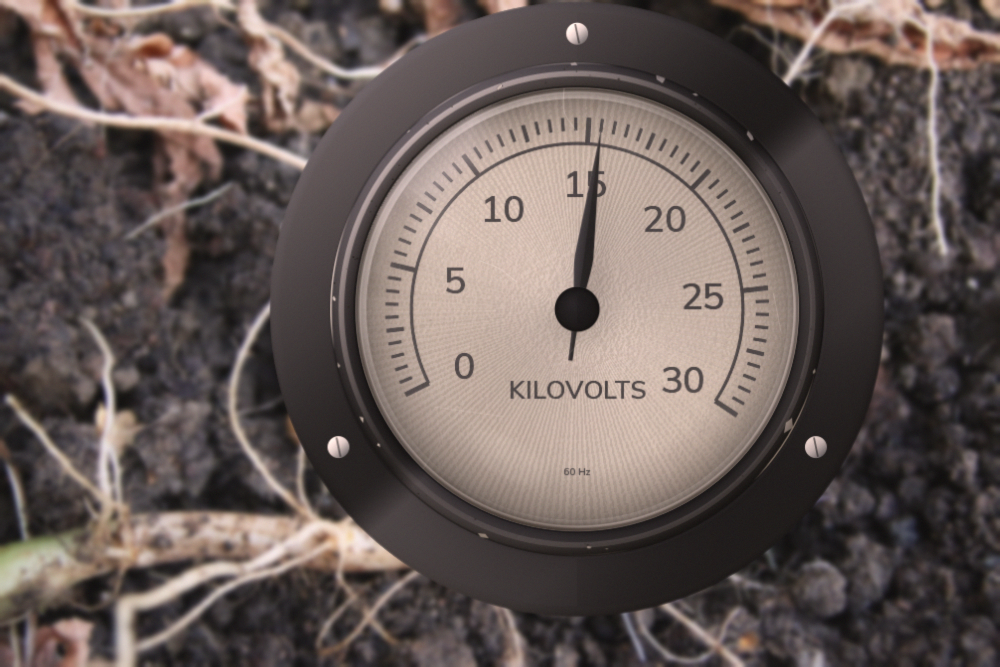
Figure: 15.5 kV
